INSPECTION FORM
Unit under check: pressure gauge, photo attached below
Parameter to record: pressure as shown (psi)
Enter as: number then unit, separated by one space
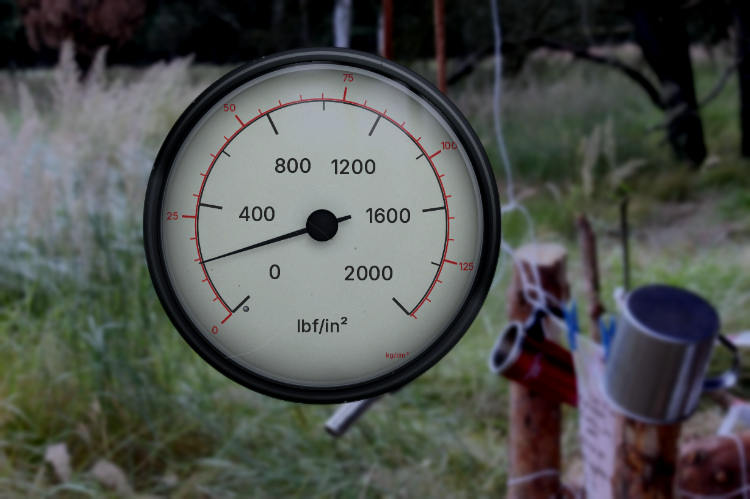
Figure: 200 psi
